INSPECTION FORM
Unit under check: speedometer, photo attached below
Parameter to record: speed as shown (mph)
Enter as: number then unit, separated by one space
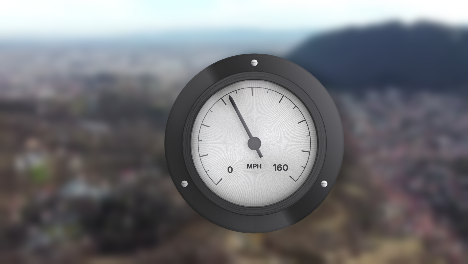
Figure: 65 mph
